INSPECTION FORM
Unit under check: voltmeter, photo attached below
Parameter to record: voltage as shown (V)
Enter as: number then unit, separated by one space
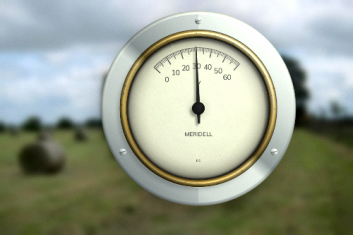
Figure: 30 V
